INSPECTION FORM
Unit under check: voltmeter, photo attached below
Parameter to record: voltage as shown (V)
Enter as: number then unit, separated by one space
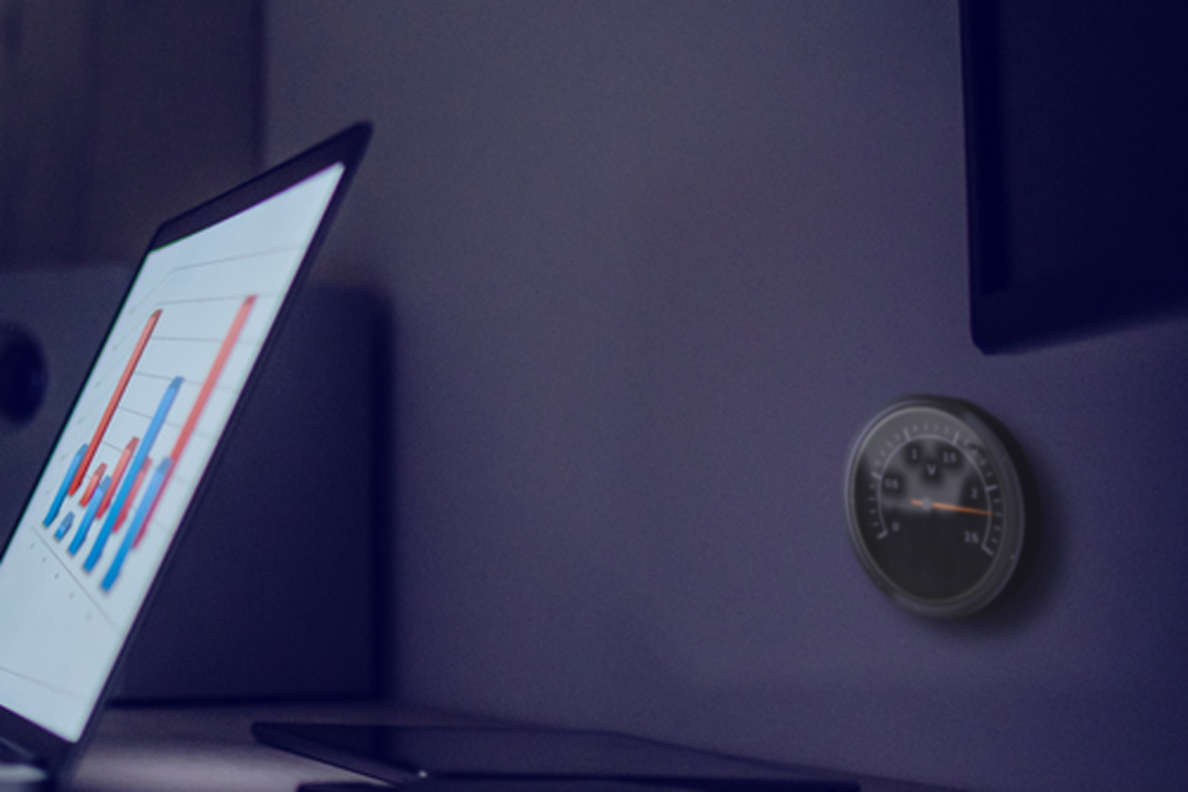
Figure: 2.2 V
